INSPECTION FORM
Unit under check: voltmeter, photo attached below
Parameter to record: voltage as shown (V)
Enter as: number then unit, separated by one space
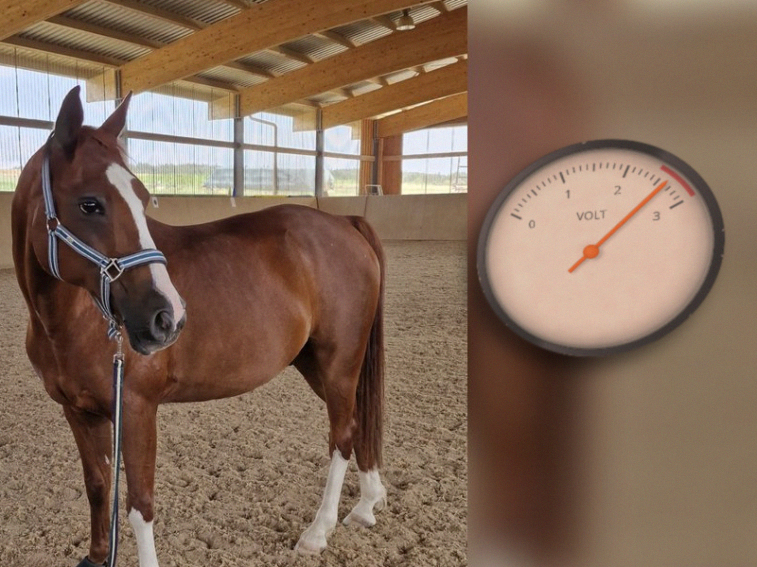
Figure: 2.6 V
